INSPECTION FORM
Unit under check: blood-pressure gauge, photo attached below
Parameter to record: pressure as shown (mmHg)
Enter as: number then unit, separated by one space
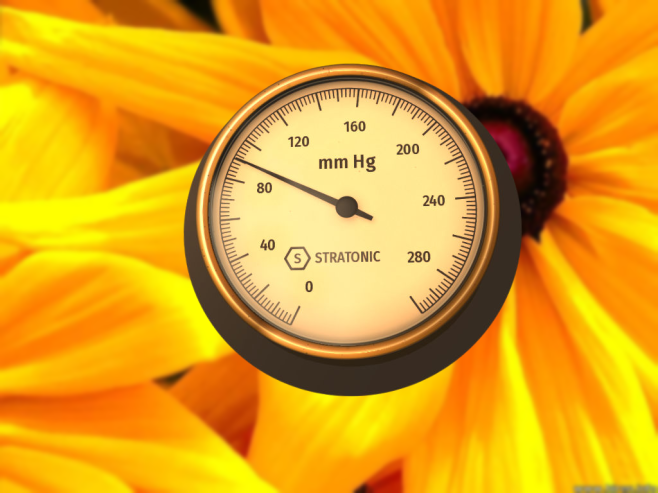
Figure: 90 mmHg
